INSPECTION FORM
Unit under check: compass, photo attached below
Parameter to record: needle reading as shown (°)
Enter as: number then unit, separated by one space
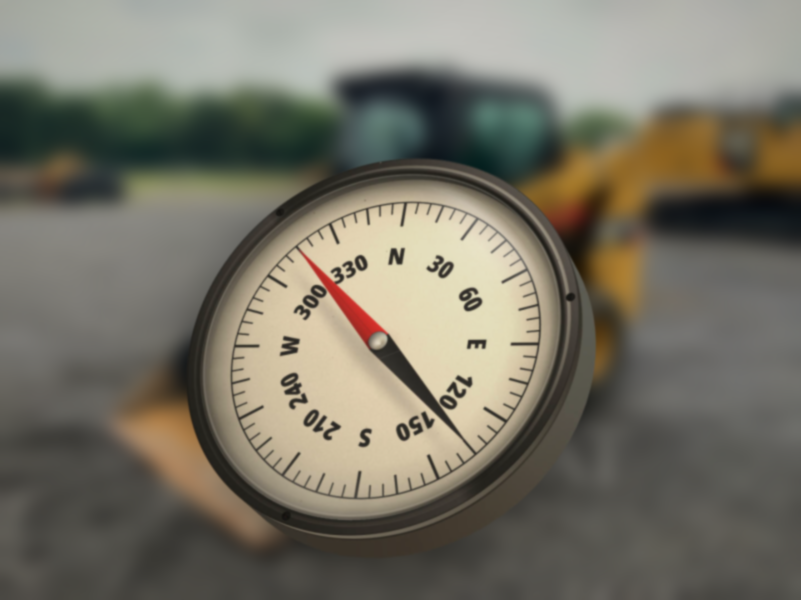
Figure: 315 °
